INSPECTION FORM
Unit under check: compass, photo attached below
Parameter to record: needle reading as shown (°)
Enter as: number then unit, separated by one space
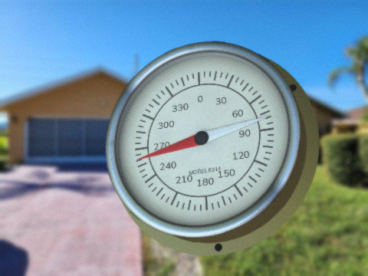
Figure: 260 °
